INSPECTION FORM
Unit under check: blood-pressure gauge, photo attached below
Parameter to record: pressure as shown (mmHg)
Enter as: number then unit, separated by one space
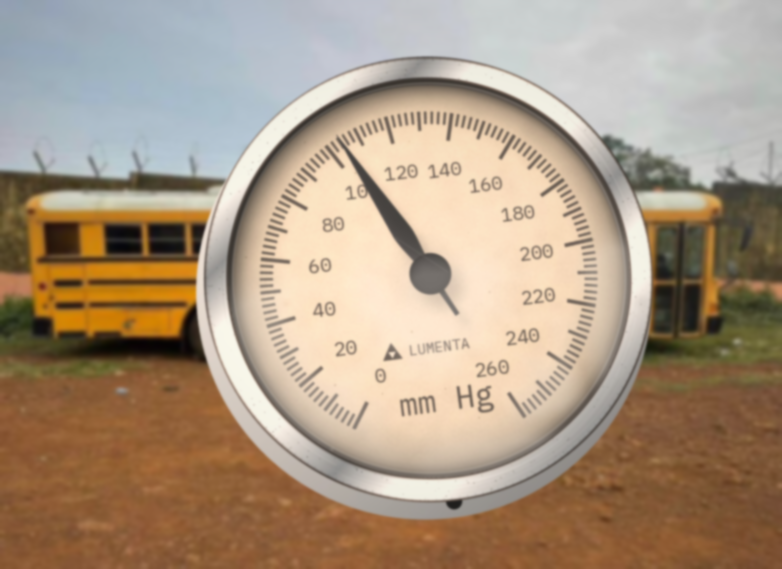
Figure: 104 mmHg
